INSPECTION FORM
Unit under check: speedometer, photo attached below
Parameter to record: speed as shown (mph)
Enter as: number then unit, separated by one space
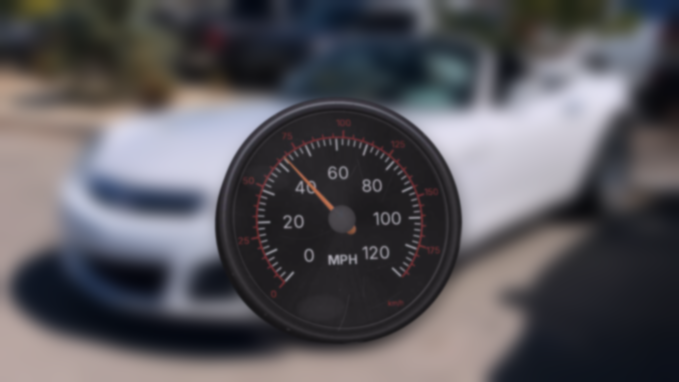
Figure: 42 mph
